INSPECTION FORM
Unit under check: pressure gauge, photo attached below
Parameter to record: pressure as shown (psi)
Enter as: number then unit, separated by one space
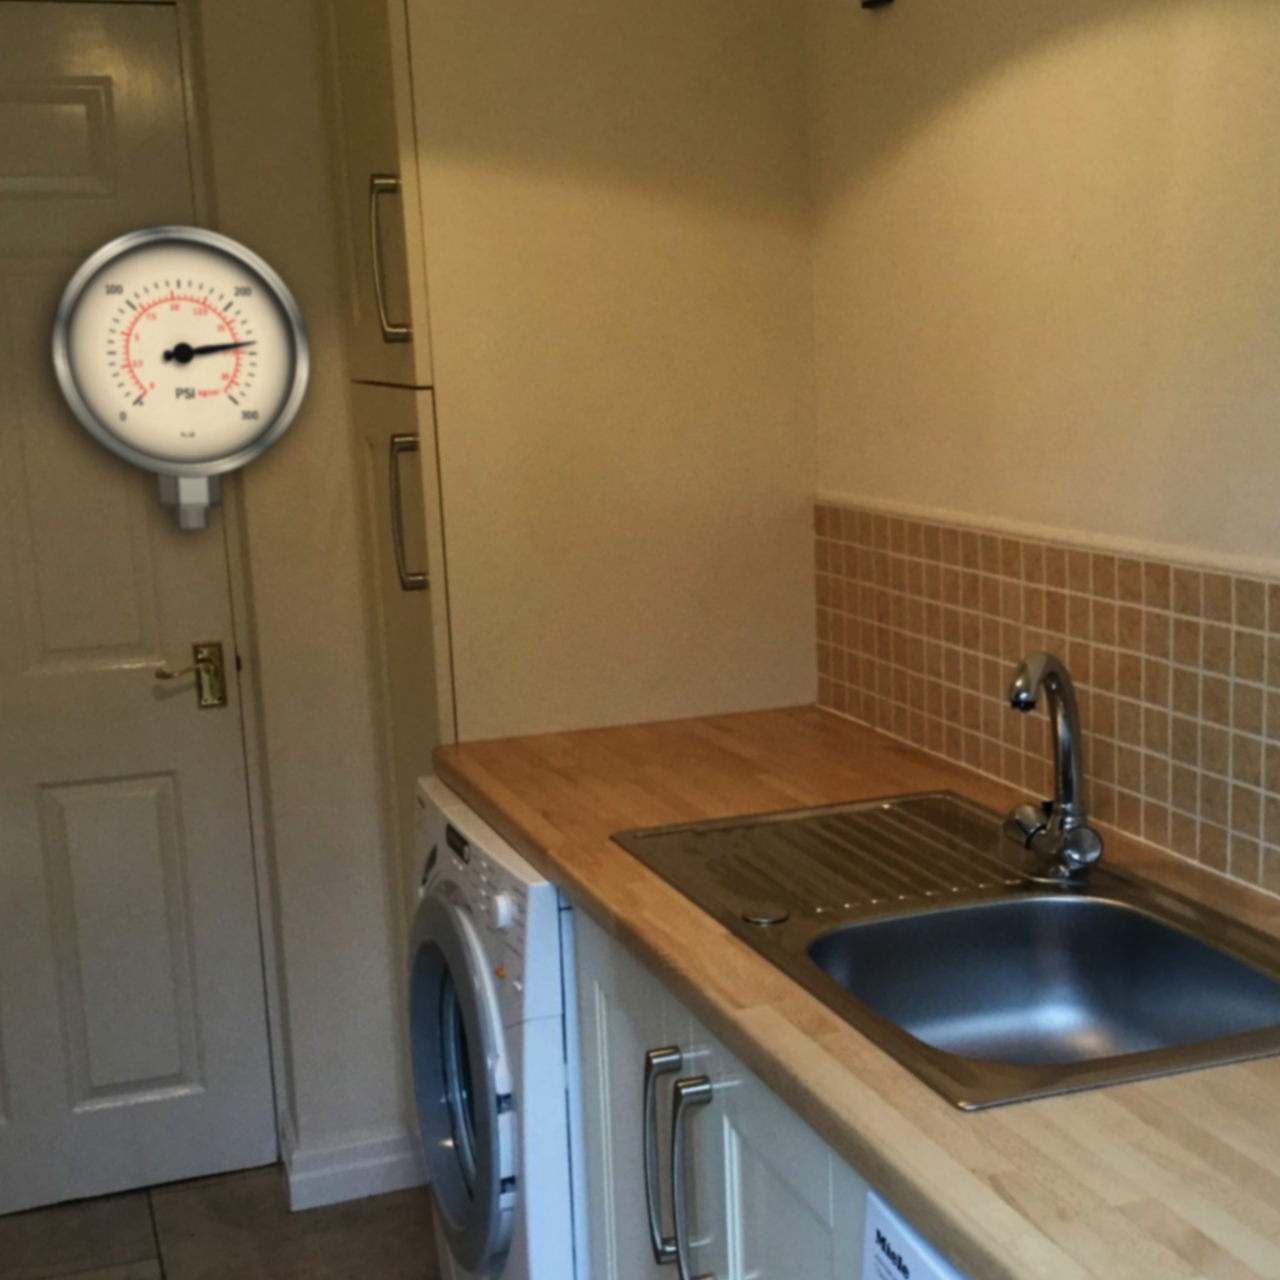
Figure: 240 psi
